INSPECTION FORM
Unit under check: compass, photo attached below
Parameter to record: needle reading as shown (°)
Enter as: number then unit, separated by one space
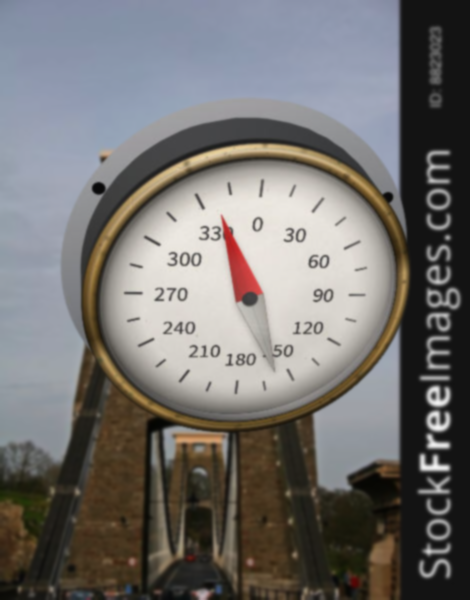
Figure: 337.5 °
